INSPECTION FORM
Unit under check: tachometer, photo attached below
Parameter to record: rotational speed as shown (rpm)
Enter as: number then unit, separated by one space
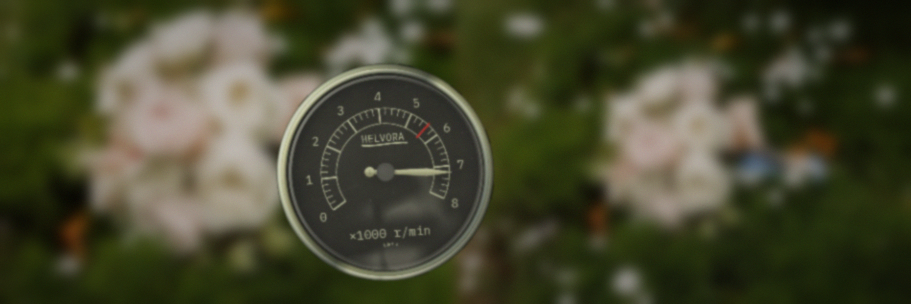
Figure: 7200 rpm
